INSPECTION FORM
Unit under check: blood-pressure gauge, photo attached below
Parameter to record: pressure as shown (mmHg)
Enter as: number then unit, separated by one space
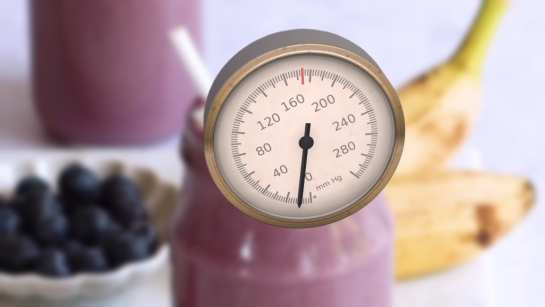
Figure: 10 mmHg
